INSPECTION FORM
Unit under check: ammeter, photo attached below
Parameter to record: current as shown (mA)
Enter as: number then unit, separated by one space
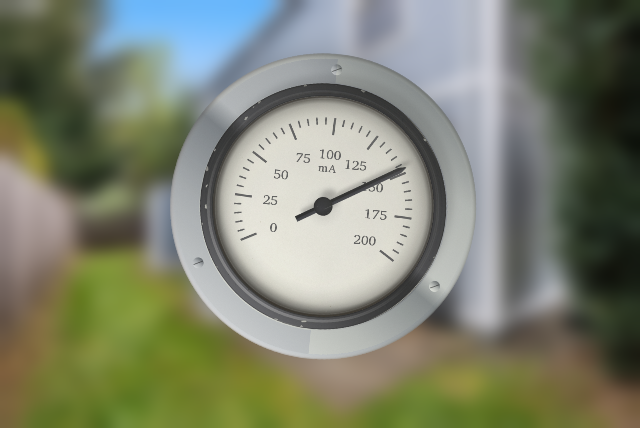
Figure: 147.5 mA
